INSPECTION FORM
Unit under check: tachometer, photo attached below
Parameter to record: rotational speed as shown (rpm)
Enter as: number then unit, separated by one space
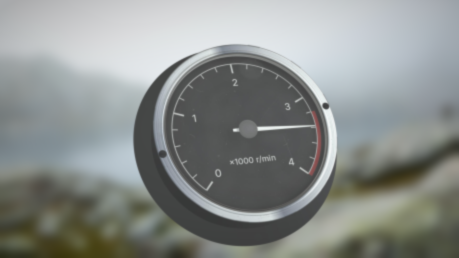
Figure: 3400 rpm
